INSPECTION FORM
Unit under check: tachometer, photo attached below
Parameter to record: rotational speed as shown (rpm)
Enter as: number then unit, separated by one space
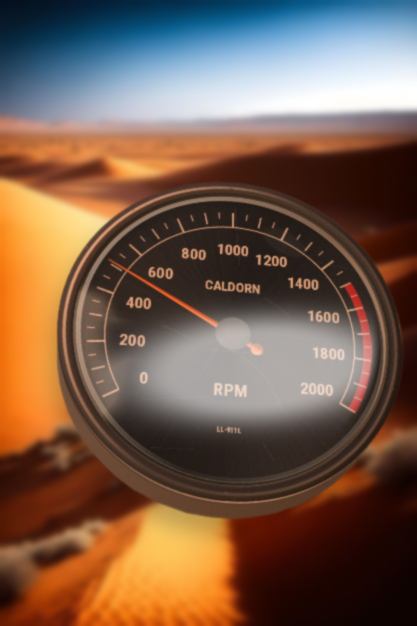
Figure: 500 rpm
